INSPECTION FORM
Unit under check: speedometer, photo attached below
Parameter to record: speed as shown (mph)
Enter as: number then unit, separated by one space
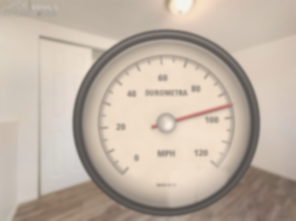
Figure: 95 mph
